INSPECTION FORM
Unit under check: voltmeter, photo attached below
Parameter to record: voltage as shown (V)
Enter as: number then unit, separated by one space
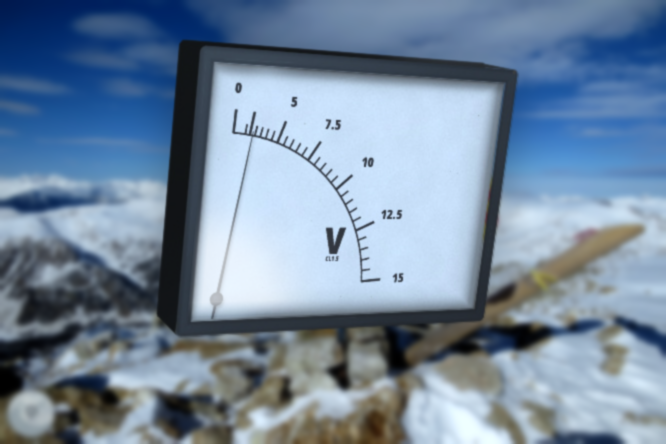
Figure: 2.5 V
